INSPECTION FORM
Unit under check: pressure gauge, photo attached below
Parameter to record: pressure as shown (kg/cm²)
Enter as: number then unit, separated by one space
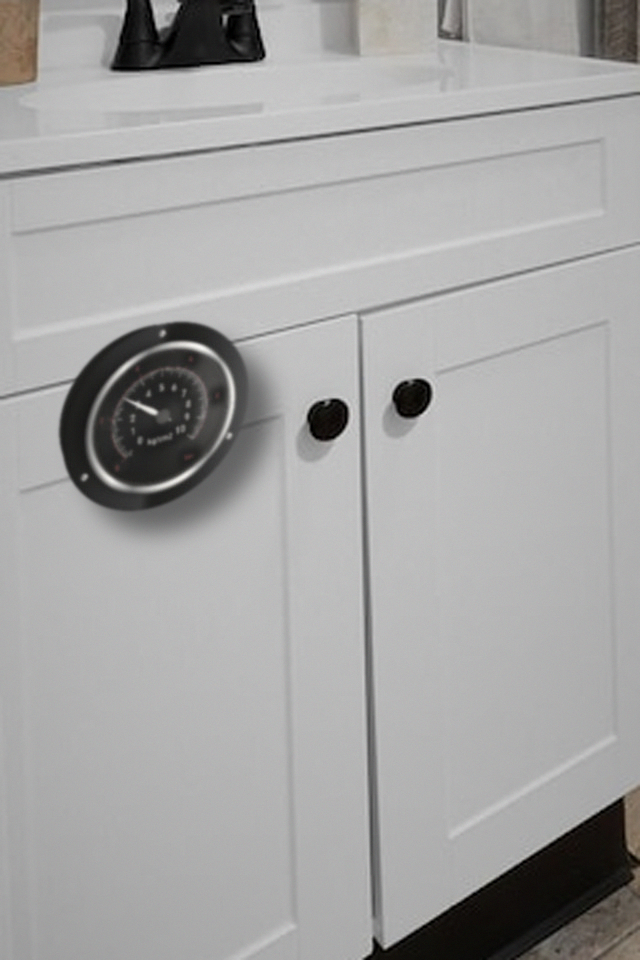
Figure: 3 kg/cm²
